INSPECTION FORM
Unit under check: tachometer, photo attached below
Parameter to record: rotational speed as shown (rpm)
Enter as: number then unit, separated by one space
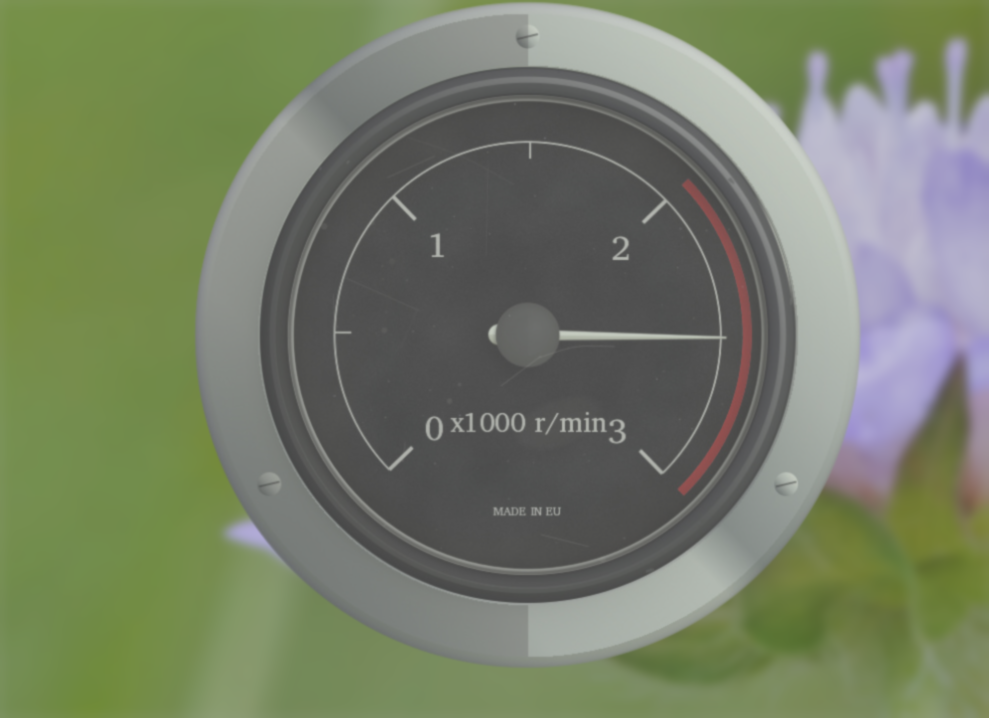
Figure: 2500 rpm
